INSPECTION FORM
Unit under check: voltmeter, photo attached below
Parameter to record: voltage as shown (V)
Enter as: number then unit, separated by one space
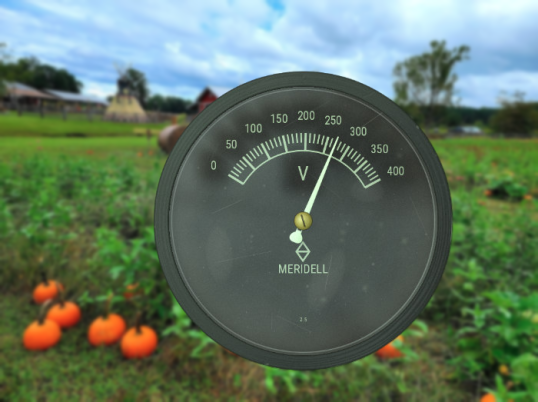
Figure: 270 V
